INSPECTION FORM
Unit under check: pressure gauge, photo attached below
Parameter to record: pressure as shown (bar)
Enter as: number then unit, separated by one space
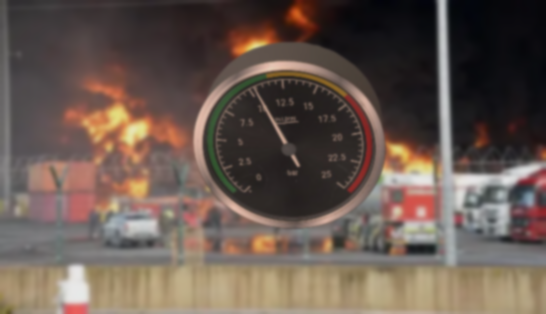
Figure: 10.5 bar
